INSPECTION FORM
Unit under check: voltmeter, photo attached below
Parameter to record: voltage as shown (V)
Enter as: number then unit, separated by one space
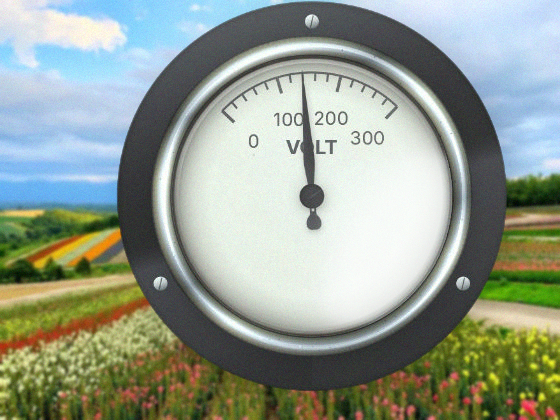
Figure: 140 V
